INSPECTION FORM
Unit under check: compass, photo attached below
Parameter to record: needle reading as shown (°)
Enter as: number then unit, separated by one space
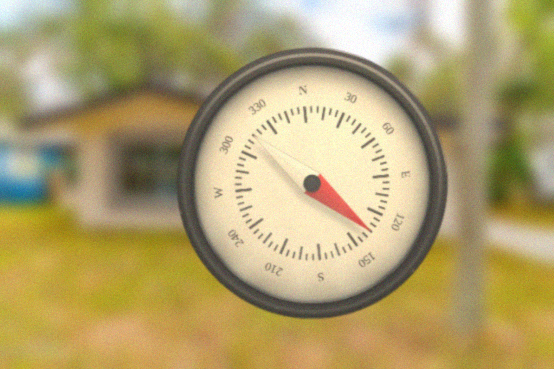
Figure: 135 °
